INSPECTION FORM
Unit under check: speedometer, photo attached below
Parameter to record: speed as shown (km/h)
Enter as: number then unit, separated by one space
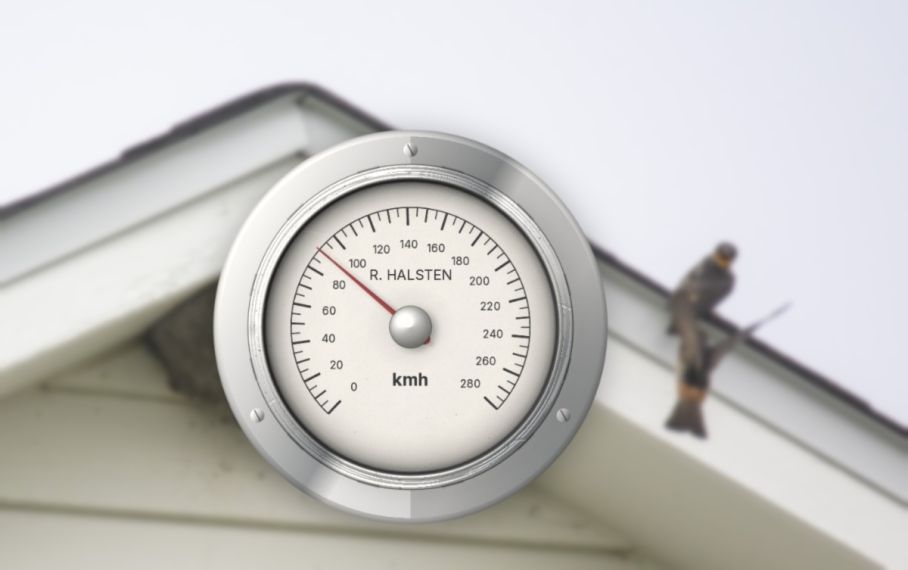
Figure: 90 km/h
